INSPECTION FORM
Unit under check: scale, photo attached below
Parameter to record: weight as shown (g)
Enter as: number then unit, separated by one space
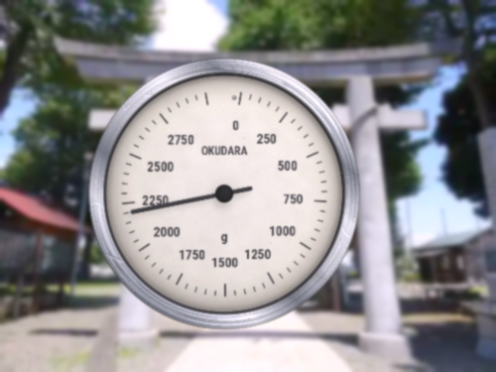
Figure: 2200 g
